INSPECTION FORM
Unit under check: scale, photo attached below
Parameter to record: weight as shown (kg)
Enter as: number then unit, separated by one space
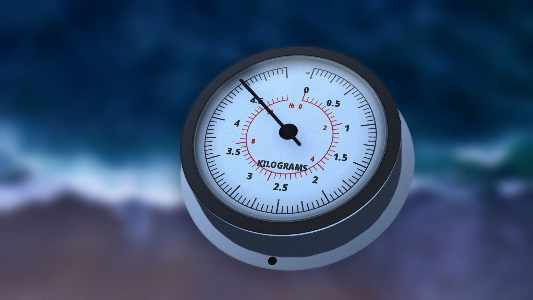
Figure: 4.5 kg
